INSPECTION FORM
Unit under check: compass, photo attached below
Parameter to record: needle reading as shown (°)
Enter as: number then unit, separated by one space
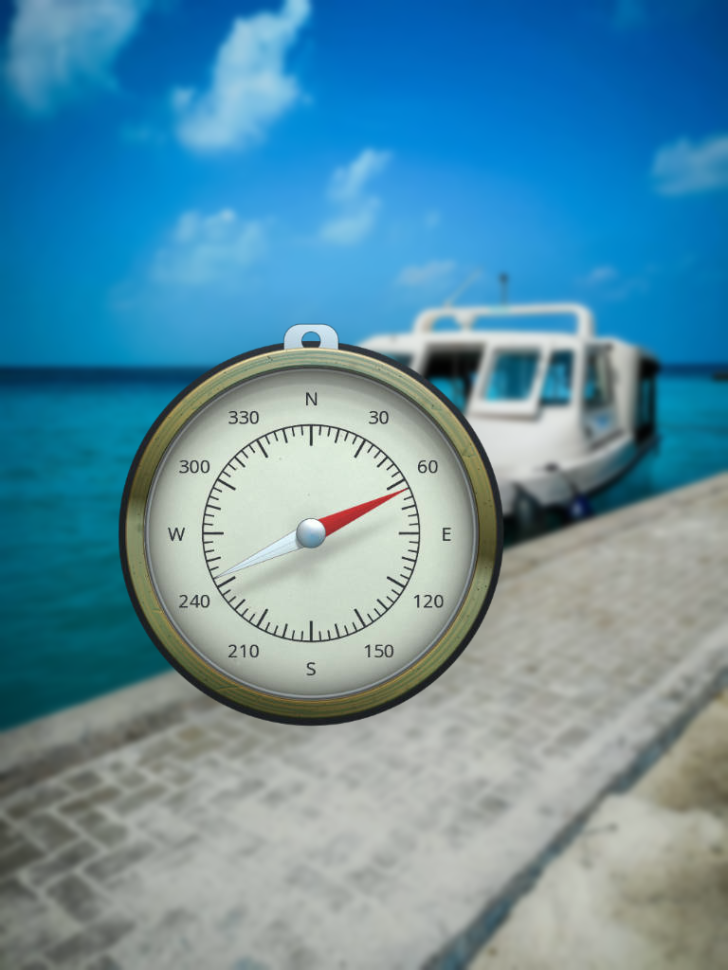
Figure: 65 °
